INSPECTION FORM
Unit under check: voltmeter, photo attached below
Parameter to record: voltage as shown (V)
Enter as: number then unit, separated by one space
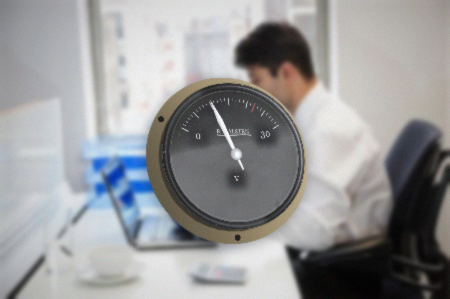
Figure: 10 V
